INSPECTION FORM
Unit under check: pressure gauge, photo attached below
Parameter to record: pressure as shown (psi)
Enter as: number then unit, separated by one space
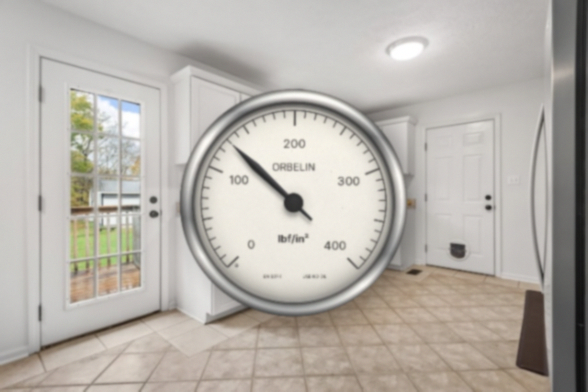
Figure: 130 psi
